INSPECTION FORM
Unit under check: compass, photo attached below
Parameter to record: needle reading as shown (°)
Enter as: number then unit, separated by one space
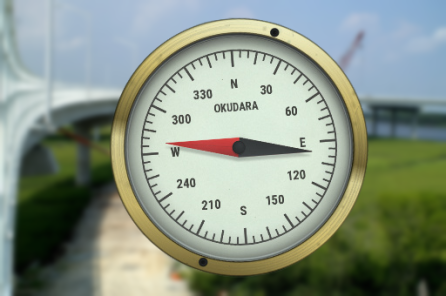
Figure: 277.5 °
